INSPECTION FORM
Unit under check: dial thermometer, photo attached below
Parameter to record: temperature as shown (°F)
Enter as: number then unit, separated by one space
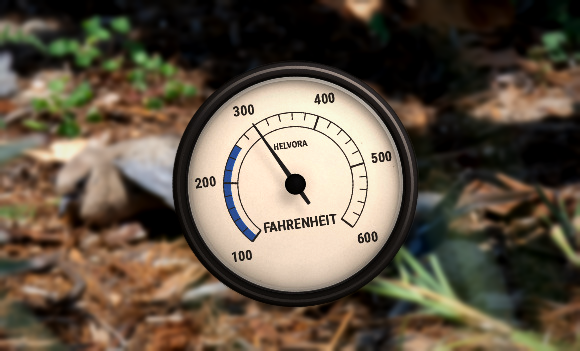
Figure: 300 °F
